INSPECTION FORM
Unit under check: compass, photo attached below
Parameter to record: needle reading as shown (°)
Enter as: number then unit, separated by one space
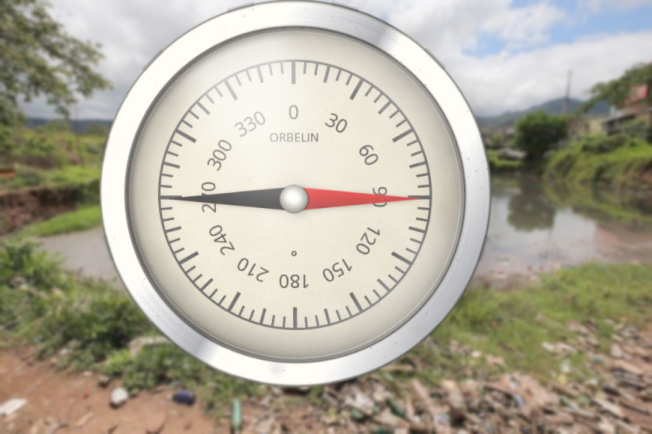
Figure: 90 °
